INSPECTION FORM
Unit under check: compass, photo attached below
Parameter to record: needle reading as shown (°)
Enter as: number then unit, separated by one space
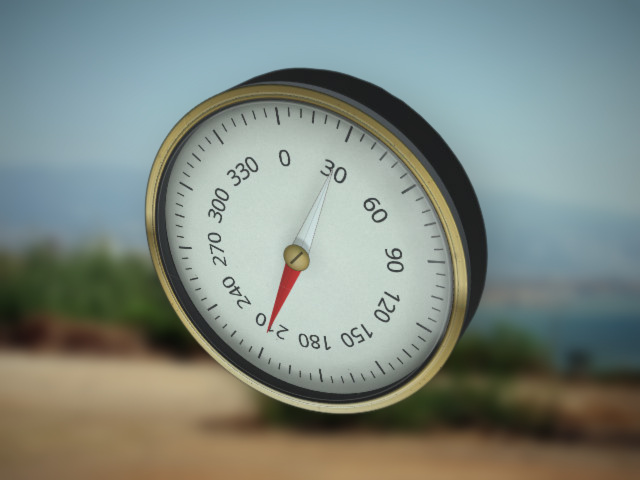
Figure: 210 °
